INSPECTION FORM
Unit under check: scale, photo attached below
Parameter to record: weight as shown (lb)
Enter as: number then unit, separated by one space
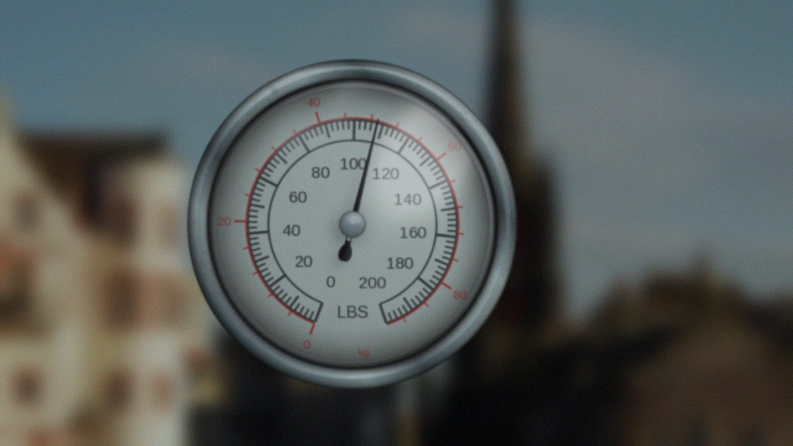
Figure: 108 lb
